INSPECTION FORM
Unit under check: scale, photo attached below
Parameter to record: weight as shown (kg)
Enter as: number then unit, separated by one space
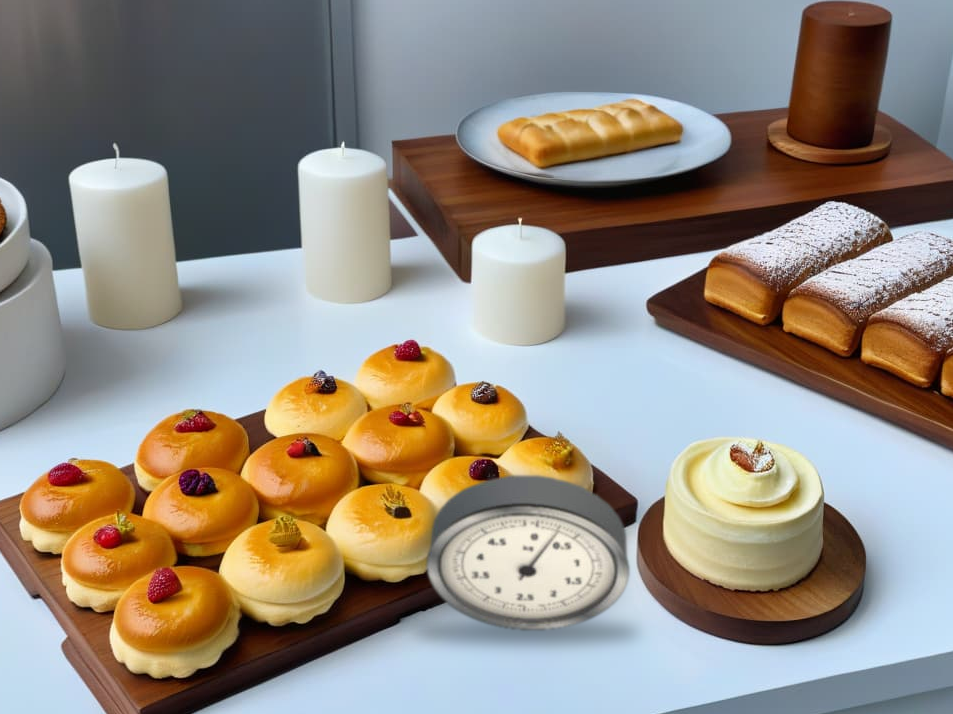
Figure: 0.25 kg
